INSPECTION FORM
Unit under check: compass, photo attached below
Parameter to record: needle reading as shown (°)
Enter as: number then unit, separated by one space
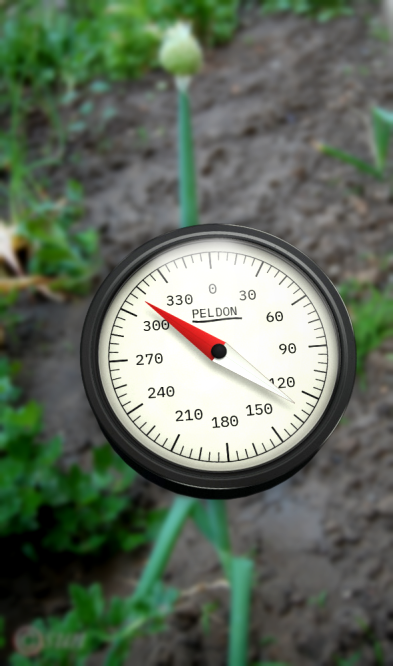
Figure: 310 °
